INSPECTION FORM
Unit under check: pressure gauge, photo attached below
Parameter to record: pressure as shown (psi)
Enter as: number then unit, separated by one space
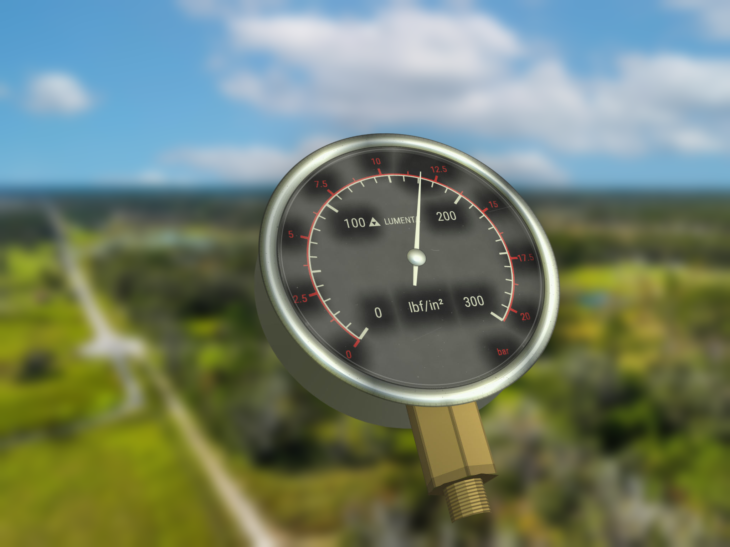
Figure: 170 psi
